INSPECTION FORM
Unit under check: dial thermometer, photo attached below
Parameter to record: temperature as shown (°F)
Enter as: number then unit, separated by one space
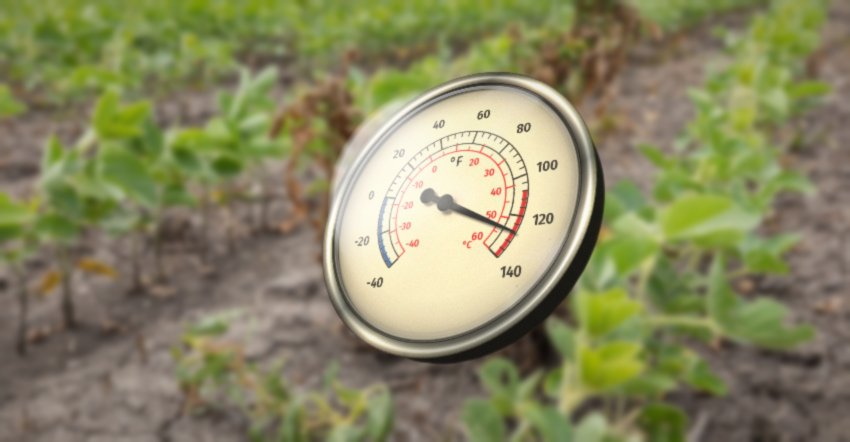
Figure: 128 °F
